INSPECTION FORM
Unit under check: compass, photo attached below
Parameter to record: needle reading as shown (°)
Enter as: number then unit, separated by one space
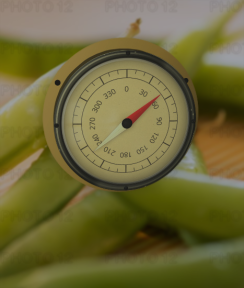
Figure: 50 °
